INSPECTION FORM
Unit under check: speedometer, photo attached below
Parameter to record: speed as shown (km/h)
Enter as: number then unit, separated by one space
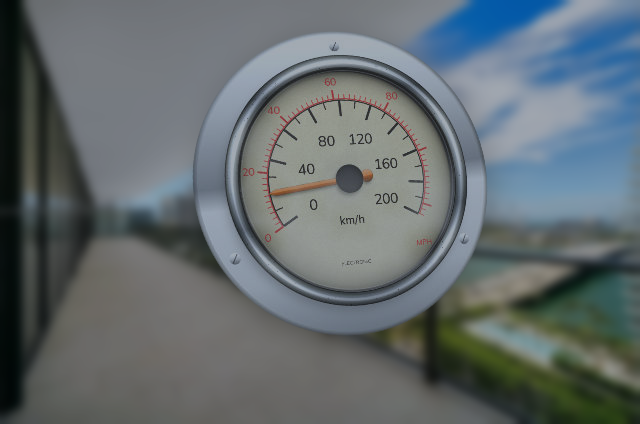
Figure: 20 km/h
